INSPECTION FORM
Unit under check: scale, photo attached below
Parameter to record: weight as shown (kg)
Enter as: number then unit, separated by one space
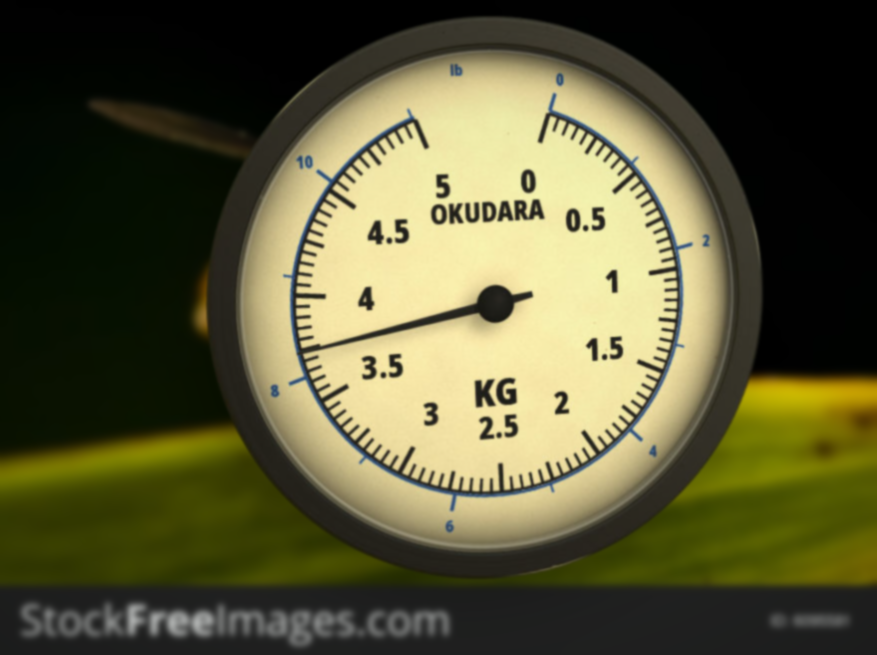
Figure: 3.75 kg
